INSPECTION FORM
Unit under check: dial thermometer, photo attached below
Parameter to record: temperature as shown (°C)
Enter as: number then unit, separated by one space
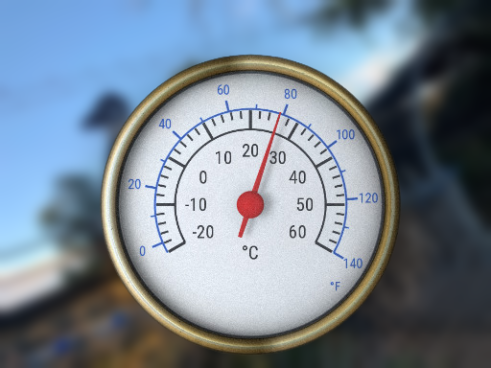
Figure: 26 °C
